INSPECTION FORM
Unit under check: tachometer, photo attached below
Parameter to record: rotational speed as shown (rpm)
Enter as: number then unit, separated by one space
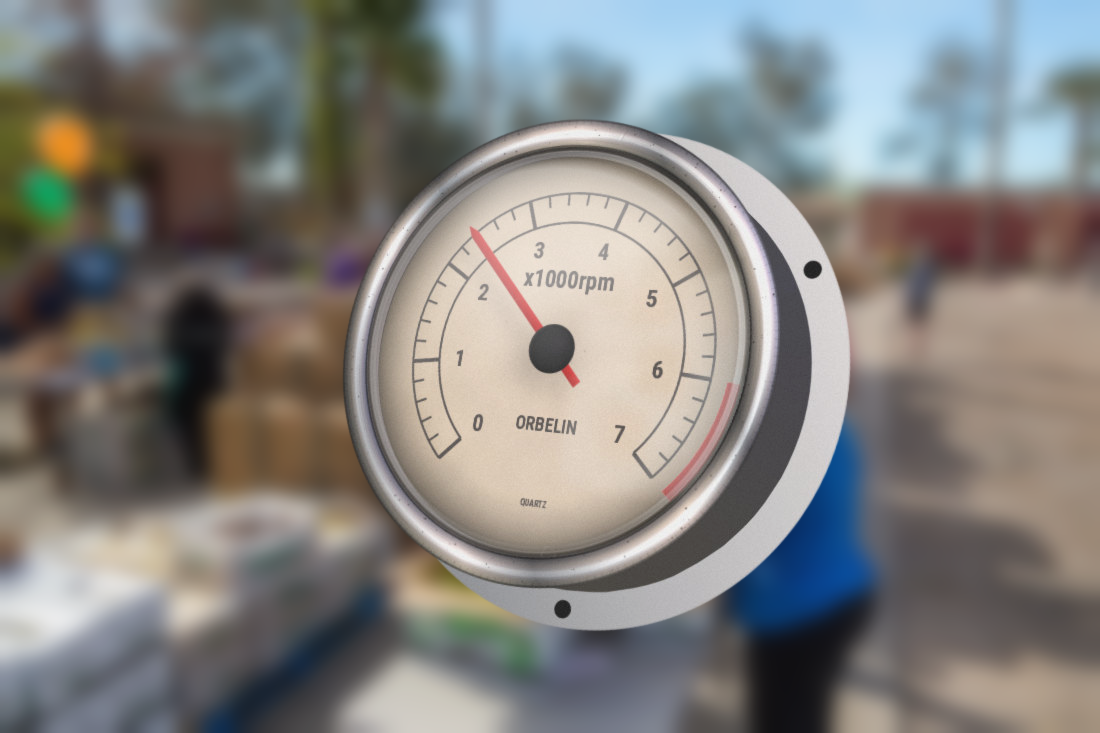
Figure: 2400 rpm
